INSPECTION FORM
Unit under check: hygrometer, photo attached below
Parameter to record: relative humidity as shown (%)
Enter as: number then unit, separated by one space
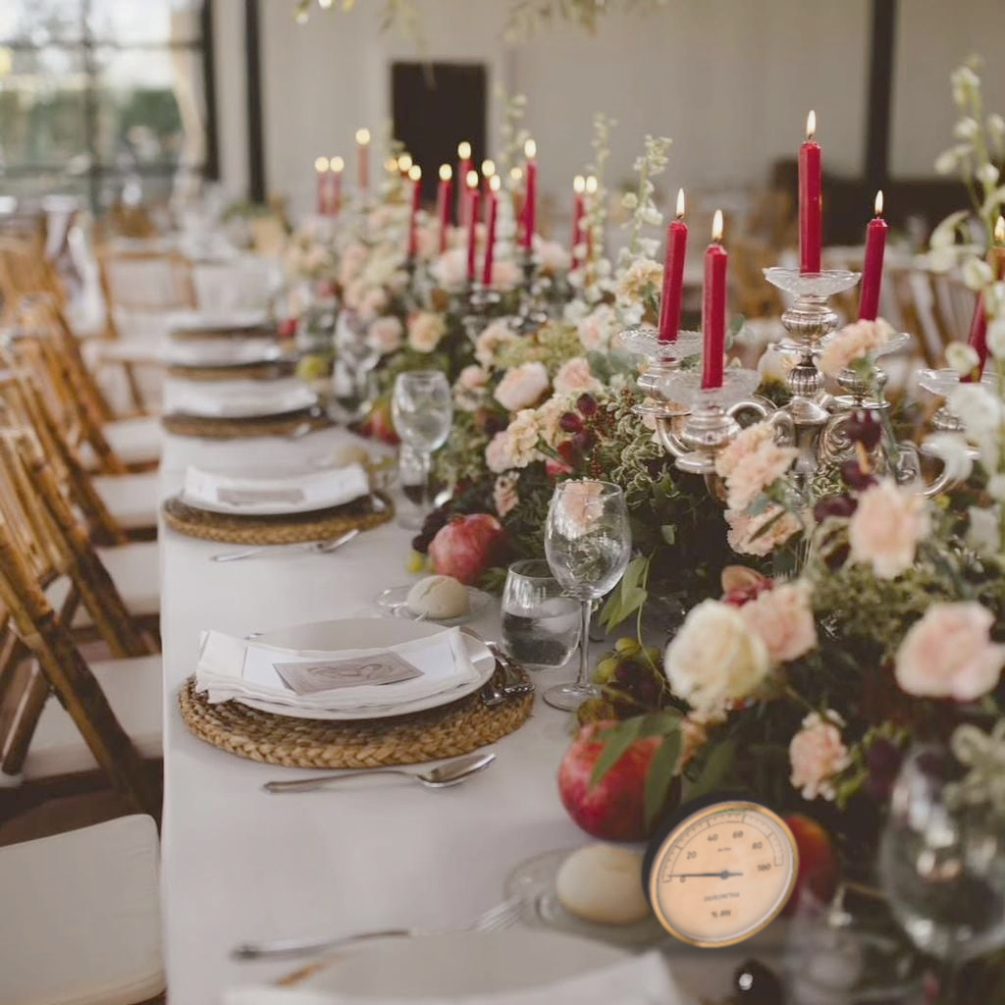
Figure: 4 %
